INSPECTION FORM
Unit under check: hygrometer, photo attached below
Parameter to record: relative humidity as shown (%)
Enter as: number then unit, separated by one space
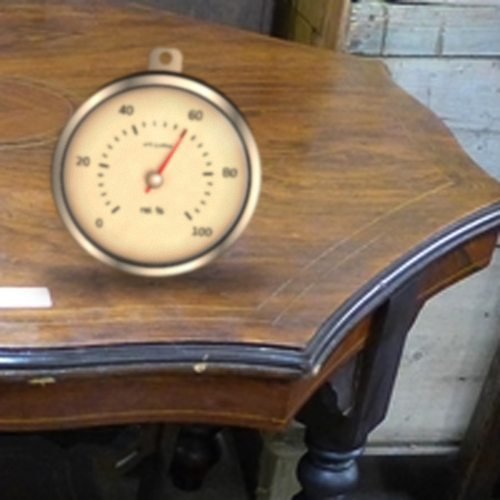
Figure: 60 %
